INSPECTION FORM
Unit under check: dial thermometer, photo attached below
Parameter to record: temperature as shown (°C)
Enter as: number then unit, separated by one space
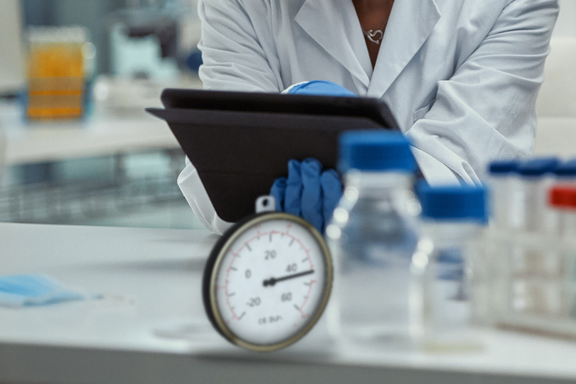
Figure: 45 °C
